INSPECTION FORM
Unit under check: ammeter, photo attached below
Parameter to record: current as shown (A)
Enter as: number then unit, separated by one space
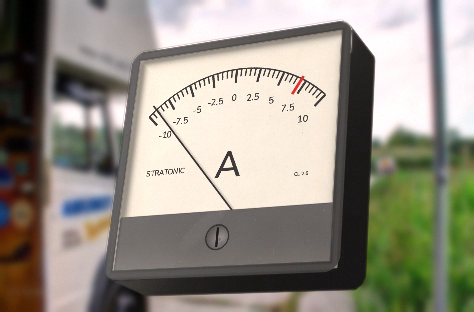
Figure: -9 A
